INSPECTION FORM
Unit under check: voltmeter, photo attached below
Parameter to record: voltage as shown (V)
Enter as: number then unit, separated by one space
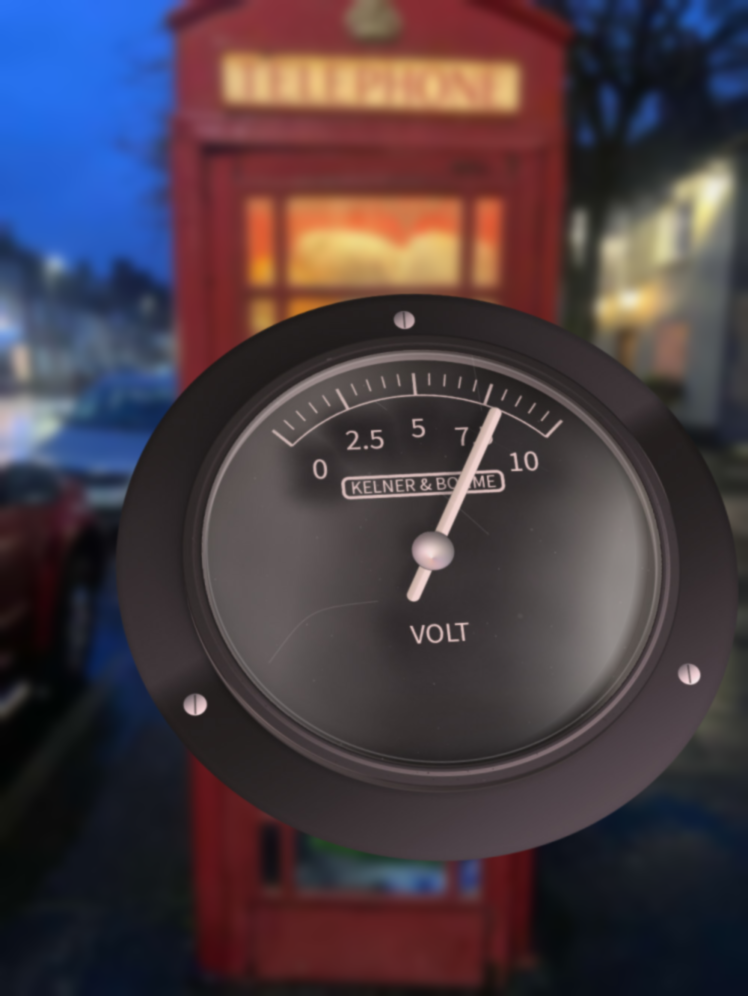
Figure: 8 V
